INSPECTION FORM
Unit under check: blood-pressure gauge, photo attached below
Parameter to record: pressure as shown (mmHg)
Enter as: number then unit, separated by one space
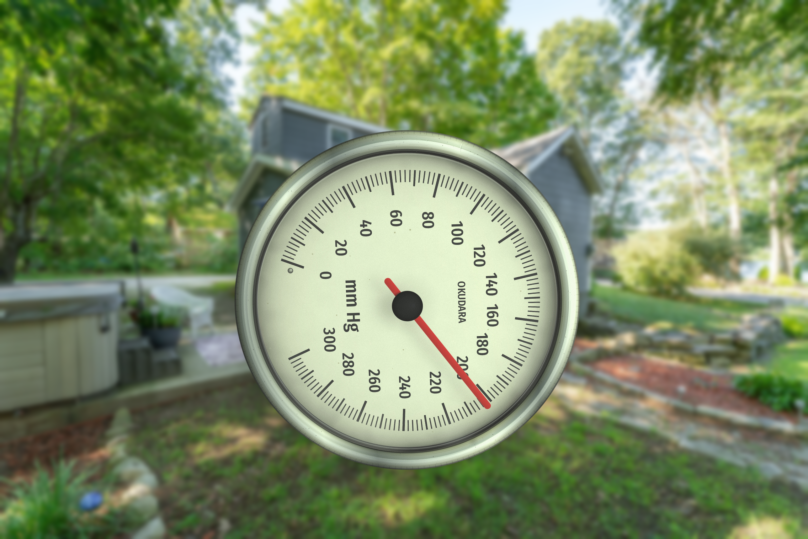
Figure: 202 mmHg
